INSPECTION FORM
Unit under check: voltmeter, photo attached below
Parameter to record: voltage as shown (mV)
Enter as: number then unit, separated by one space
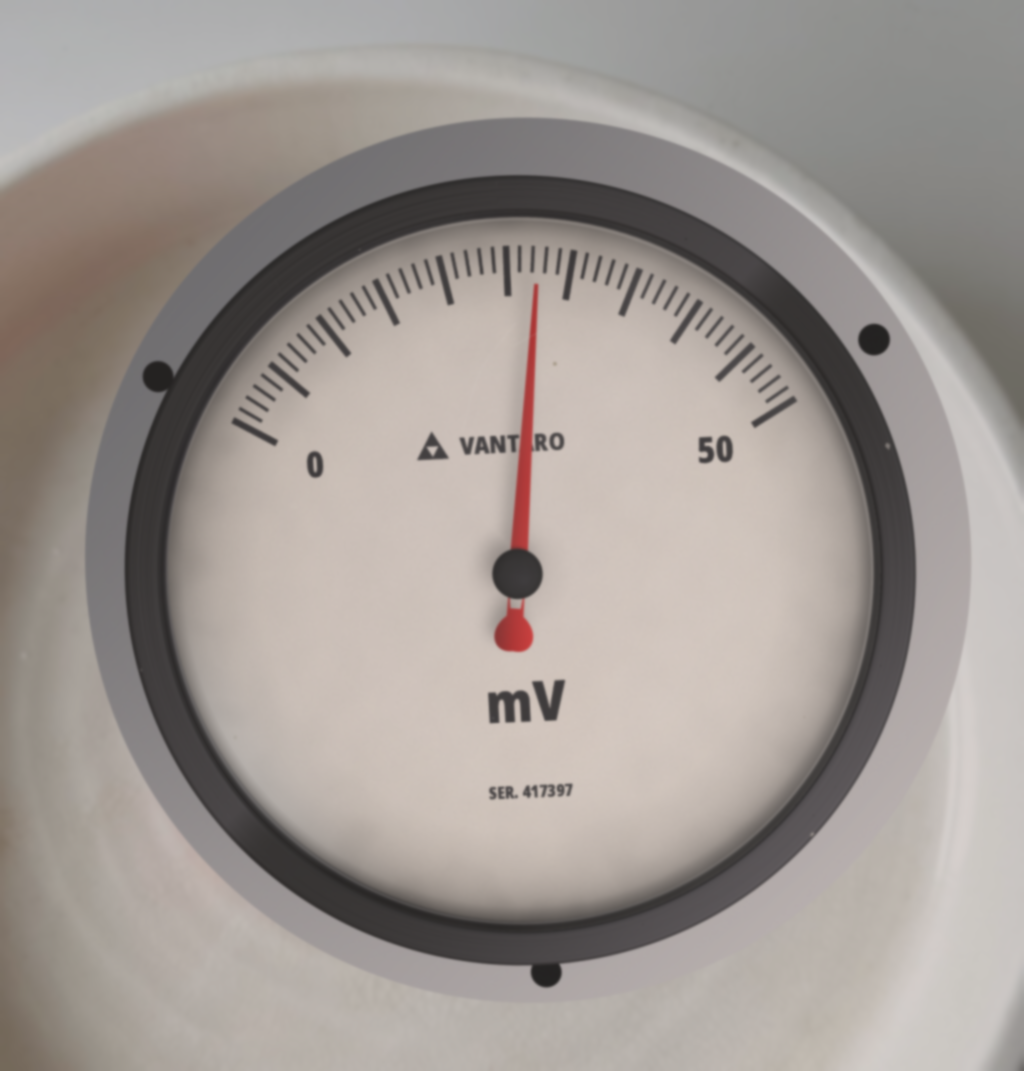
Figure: 27.5 mV
